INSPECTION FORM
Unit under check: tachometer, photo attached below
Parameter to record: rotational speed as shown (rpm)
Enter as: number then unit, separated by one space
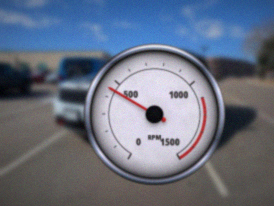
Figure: 450 rpm
